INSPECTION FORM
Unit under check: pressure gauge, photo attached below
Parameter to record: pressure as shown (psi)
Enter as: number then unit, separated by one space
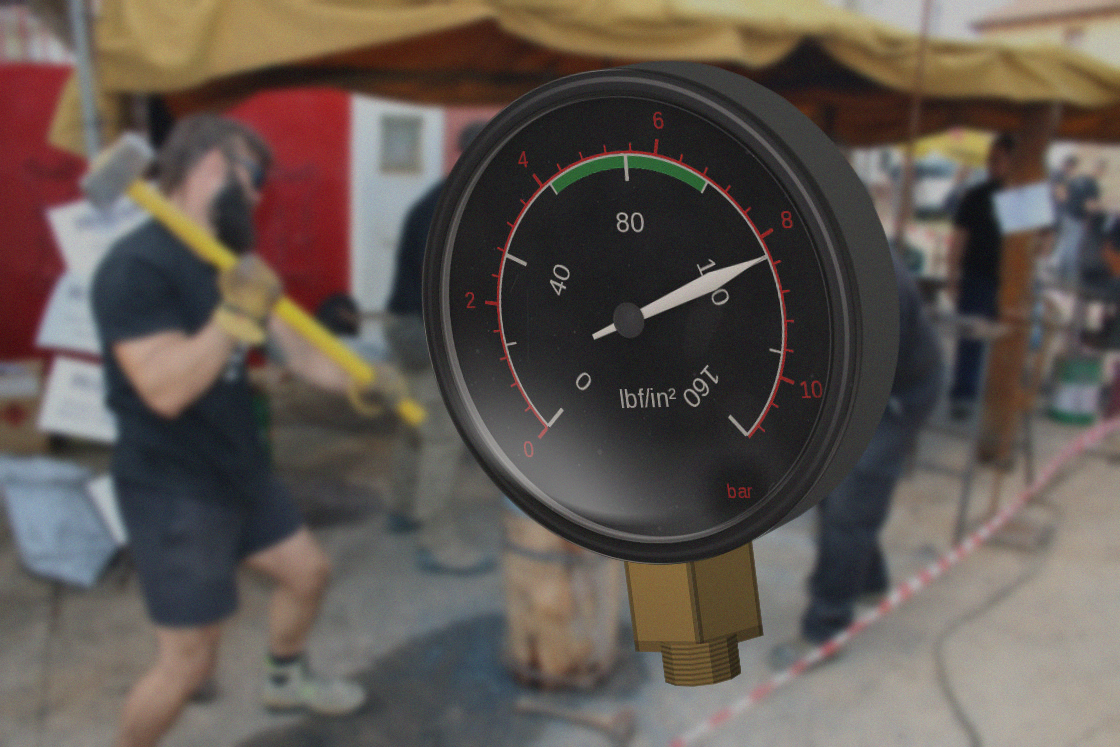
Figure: 120 psi
